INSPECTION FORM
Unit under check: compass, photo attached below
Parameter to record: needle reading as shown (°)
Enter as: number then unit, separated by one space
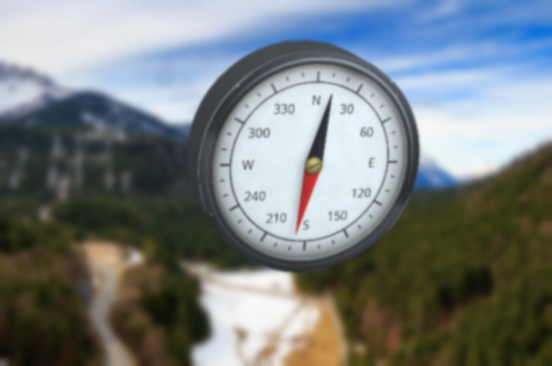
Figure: 190 °
